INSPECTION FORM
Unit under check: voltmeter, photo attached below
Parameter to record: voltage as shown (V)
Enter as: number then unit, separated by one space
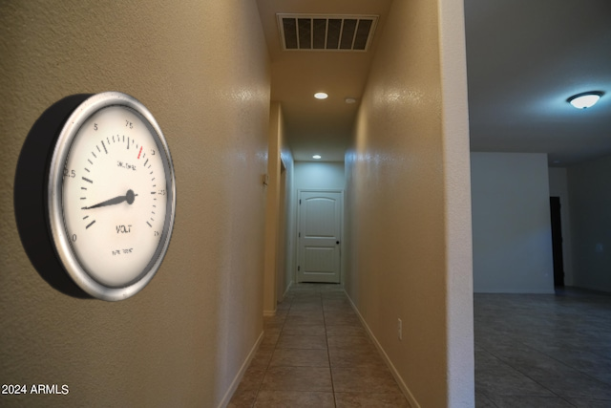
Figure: 1 V
